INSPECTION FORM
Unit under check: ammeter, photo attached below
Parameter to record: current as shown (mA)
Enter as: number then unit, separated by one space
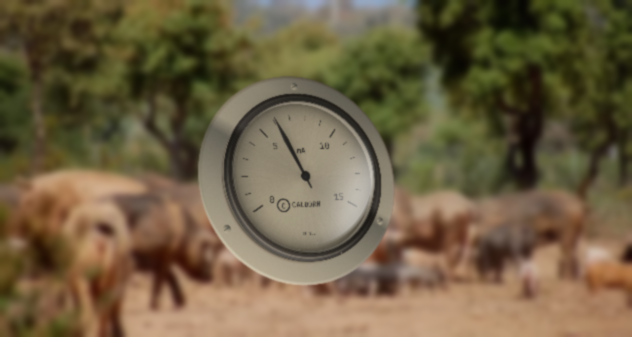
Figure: 6 mA
